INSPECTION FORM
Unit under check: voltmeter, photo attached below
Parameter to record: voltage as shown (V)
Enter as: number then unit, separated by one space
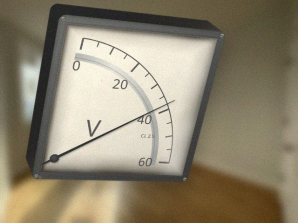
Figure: 37.5 V
